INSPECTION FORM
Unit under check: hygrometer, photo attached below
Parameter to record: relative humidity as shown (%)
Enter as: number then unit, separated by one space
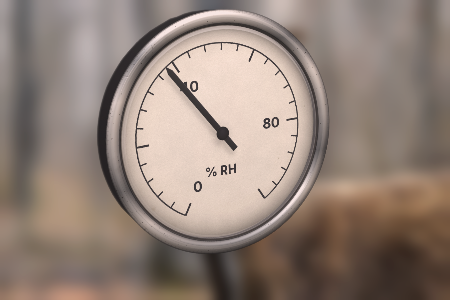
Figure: 38 %
